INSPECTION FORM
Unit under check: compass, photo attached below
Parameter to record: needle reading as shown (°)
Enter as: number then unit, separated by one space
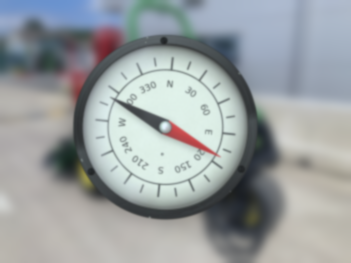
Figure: 112.5 °
